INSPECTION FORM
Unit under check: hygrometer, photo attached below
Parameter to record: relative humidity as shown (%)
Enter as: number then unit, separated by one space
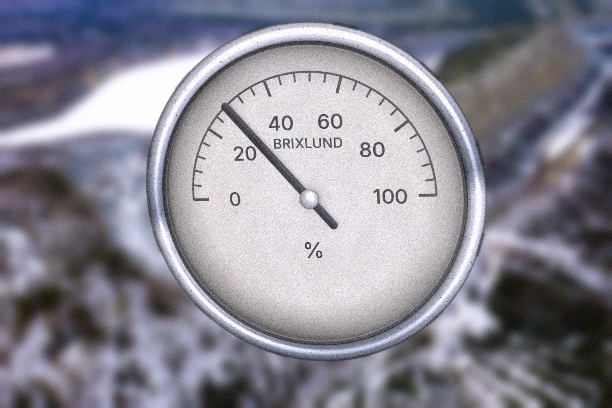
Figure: 28 %
